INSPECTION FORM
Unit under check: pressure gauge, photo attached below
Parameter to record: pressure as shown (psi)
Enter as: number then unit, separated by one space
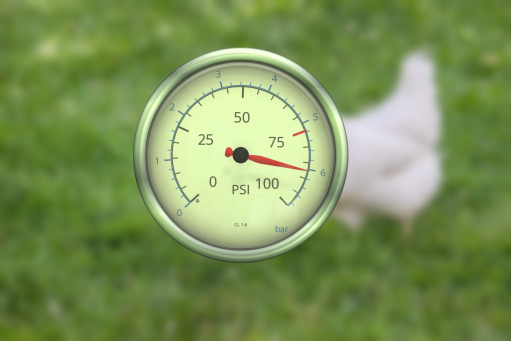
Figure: 87.5 psi
